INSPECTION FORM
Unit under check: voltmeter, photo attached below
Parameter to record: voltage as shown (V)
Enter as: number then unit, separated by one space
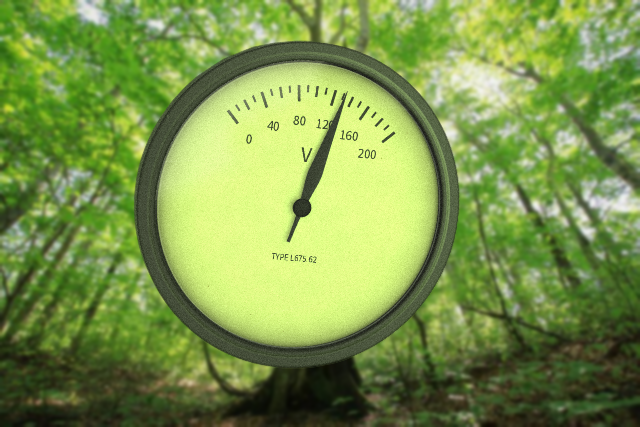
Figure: 130 V
